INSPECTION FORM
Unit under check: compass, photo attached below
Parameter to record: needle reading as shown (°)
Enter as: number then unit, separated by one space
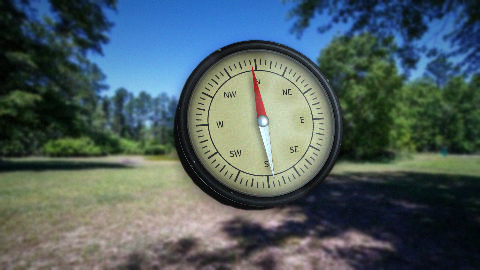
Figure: 355 °
